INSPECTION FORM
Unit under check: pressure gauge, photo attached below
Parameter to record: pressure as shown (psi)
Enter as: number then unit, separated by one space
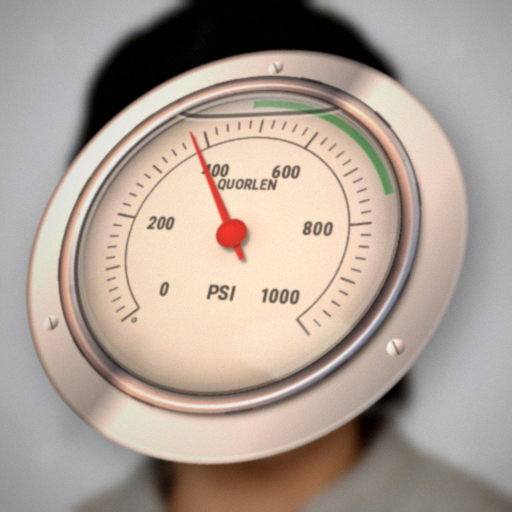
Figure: 380 psi
